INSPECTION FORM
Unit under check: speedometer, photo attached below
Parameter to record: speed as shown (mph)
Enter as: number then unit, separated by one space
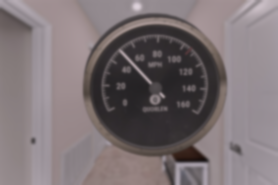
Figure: 50 mph
